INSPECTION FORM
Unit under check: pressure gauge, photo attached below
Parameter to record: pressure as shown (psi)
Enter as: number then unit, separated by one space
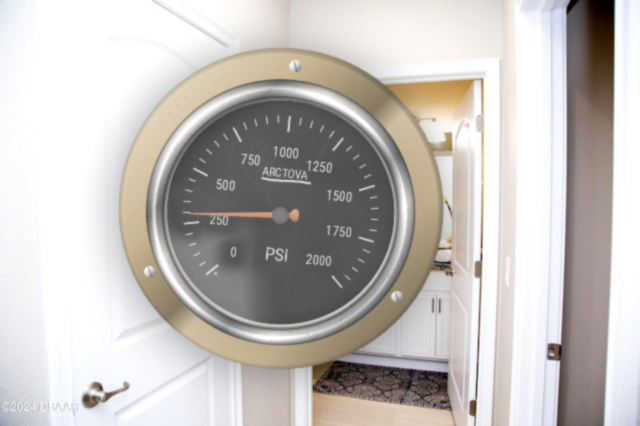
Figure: 300 psi
